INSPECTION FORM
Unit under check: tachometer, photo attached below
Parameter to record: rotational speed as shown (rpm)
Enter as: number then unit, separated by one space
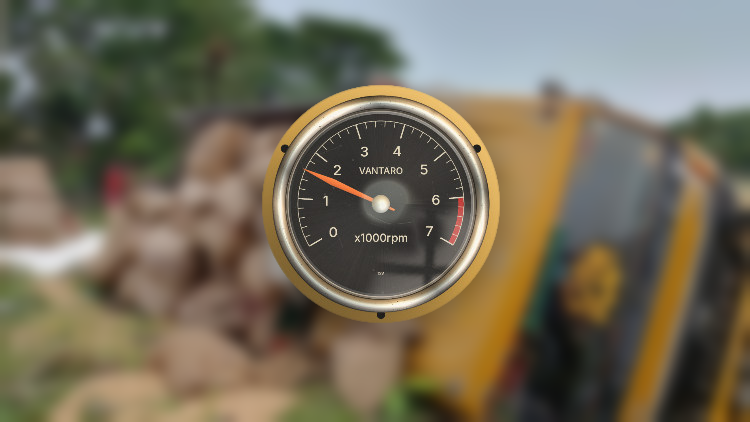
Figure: 1600 rpm
